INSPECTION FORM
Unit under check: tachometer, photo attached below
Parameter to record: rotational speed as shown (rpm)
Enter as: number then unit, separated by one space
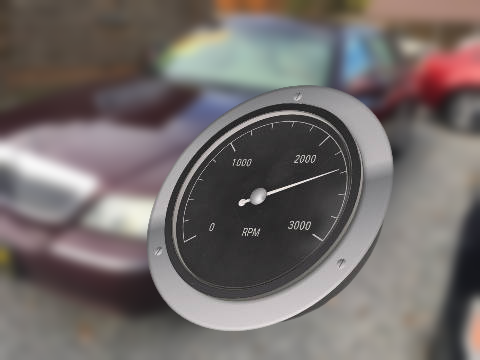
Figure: 2400 rpm
